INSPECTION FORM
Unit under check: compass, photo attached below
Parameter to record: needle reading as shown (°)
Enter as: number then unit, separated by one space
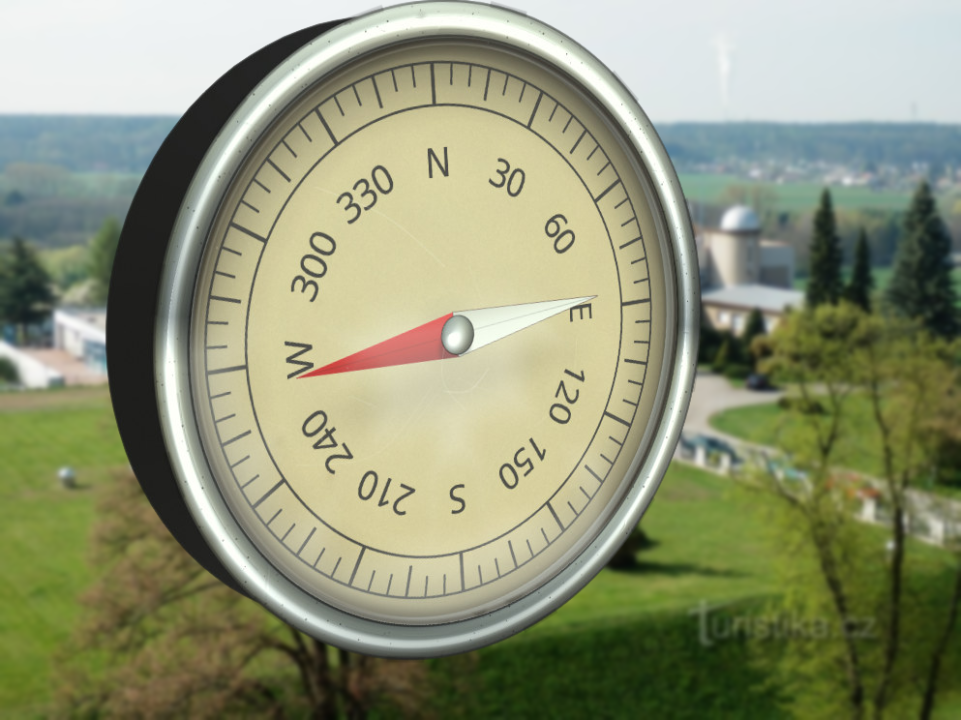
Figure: 265 °
